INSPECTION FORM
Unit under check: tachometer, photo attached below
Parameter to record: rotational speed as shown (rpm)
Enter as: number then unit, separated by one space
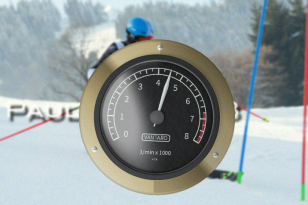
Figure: 4500 rpm
